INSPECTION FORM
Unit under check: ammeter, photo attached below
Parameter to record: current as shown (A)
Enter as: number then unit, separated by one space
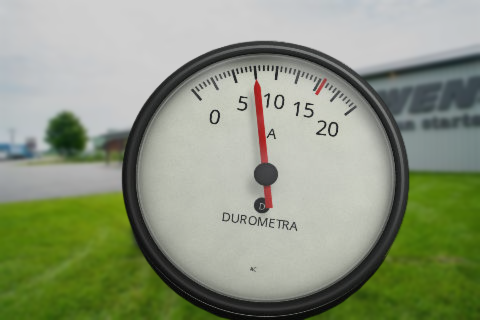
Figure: 7.5 A
